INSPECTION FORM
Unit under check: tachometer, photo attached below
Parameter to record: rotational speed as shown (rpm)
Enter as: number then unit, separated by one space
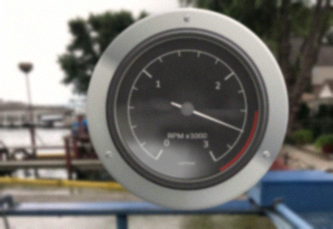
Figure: 2600 rpm
